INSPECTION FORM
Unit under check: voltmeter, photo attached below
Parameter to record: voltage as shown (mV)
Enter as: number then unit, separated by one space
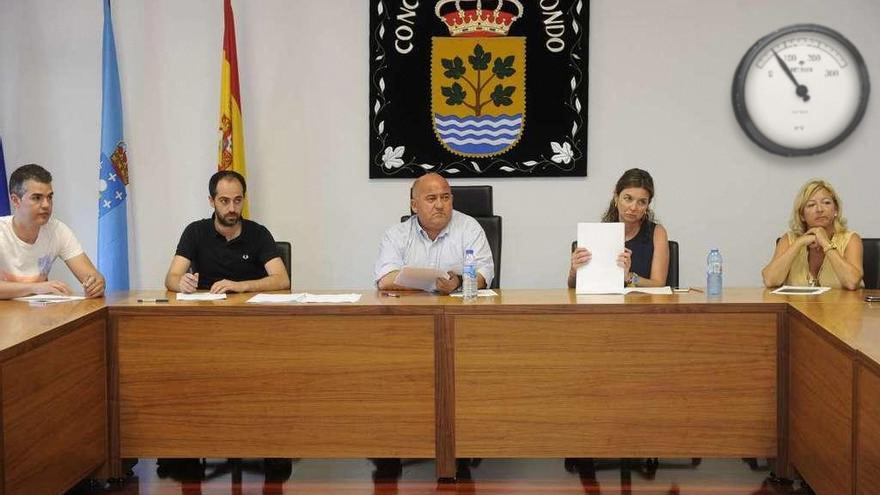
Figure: 60 mV
